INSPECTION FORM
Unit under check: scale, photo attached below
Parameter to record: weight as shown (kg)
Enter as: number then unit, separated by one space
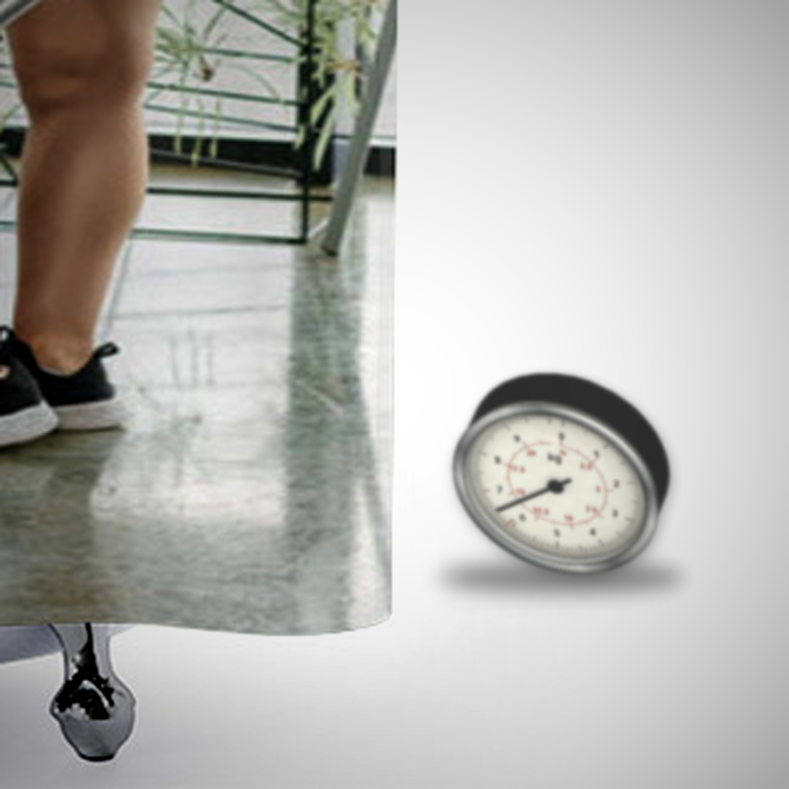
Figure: 6.5 kg
